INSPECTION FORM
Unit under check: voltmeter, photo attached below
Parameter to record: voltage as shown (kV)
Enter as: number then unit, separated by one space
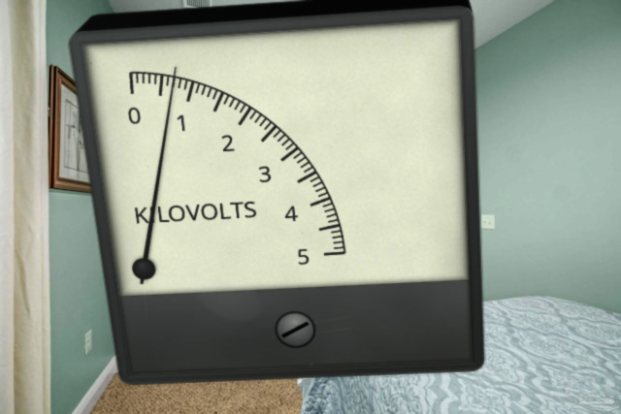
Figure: 0.7 kV
